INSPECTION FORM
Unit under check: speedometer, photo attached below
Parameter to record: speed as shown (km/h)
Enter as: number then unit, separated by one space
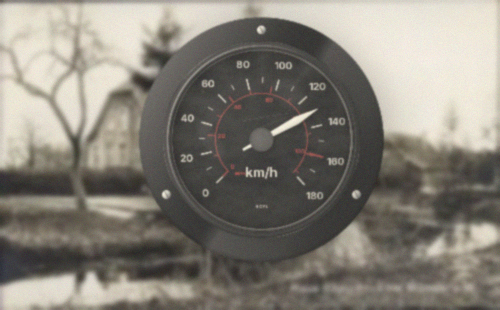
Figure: 130 km/h
